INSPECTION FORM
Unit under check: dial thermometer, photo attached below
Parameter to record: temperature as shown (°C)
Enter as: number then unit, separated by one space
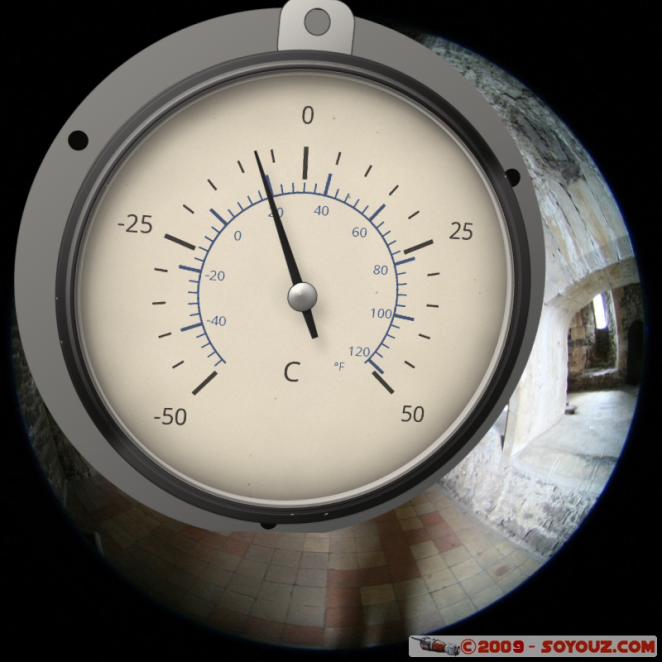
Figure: -7.5 °C
